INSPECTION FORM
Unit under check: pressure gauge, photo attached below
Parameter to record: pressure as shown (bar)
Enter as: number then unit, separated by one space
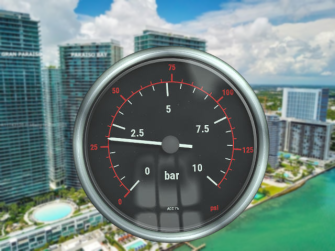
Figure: 2 bar
